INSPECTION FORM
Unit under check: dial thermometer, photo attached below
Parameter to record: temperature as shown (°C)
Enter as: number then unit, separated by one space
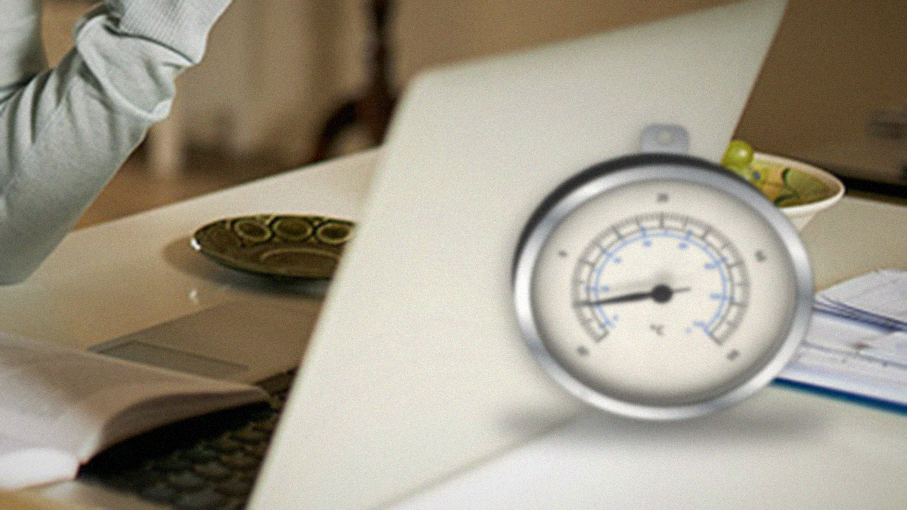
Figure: -10 °C
